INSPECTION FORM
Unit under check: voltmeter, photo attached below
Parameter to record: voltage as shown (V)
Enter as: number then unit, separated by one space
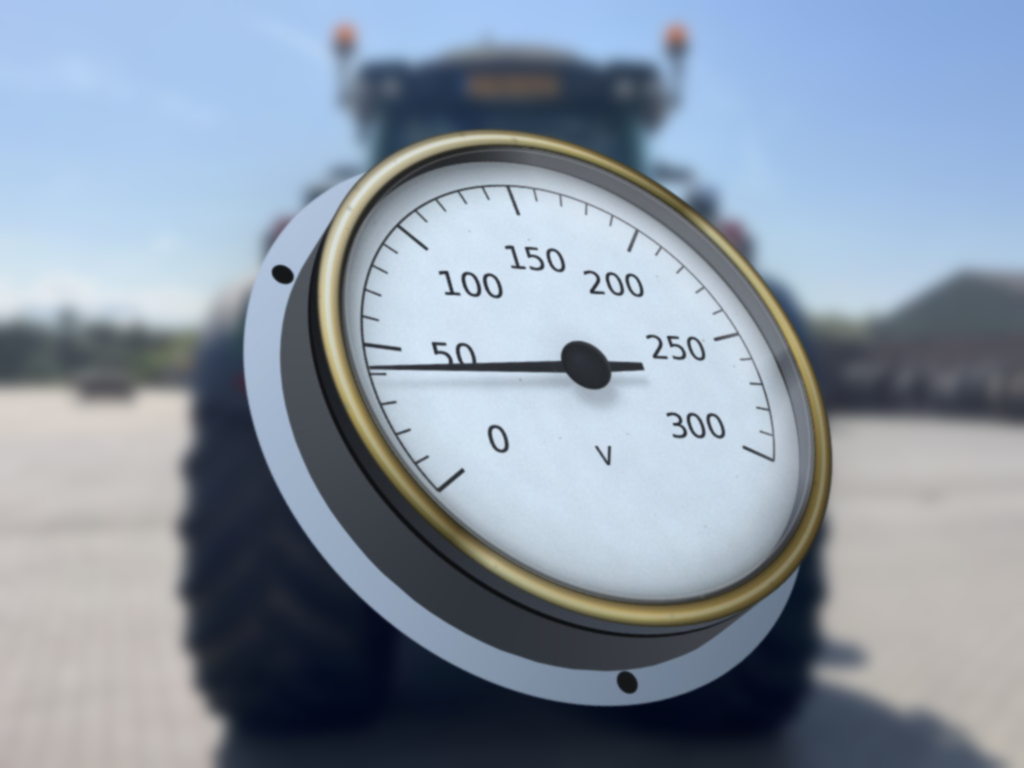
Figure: 40 V
